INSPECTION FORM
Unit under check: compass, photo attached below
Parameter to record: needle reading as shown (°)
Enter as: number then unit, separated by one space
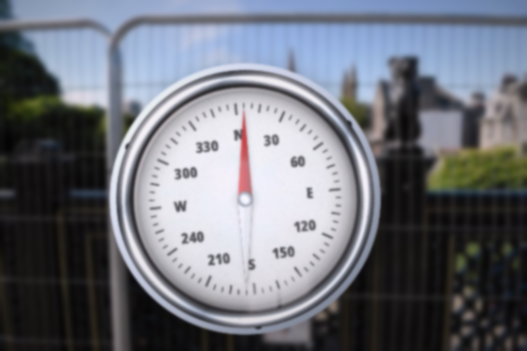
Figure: 5 °
